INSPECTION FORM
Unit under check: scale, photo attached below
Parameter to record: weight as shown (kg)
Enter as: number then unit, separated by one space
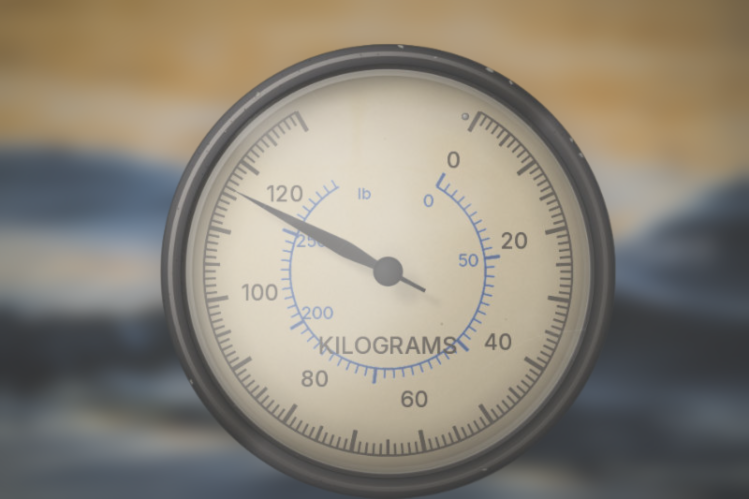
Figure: 116 kg
